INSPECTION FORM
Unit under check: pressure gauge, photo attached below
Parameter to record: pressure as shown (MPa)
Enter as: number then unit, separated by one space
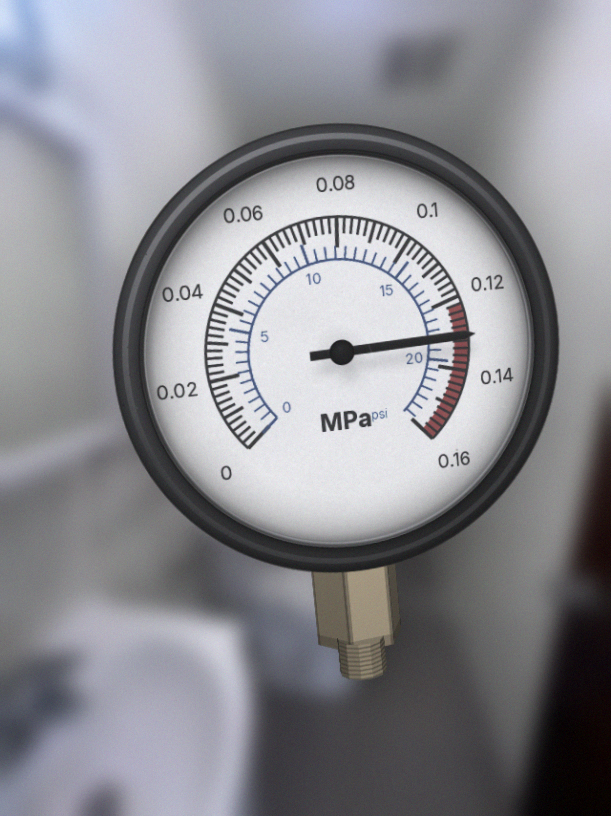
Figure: 0.13 MPa
